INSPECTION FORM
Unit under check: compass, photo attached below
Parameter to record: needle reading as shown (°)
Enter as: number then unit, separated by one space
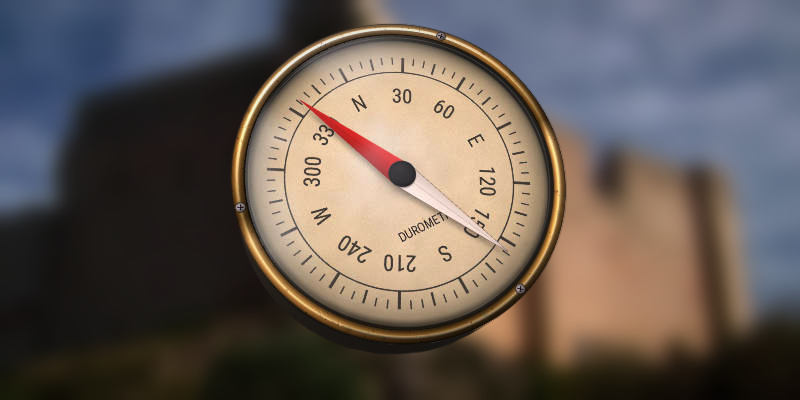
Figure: 335 °
